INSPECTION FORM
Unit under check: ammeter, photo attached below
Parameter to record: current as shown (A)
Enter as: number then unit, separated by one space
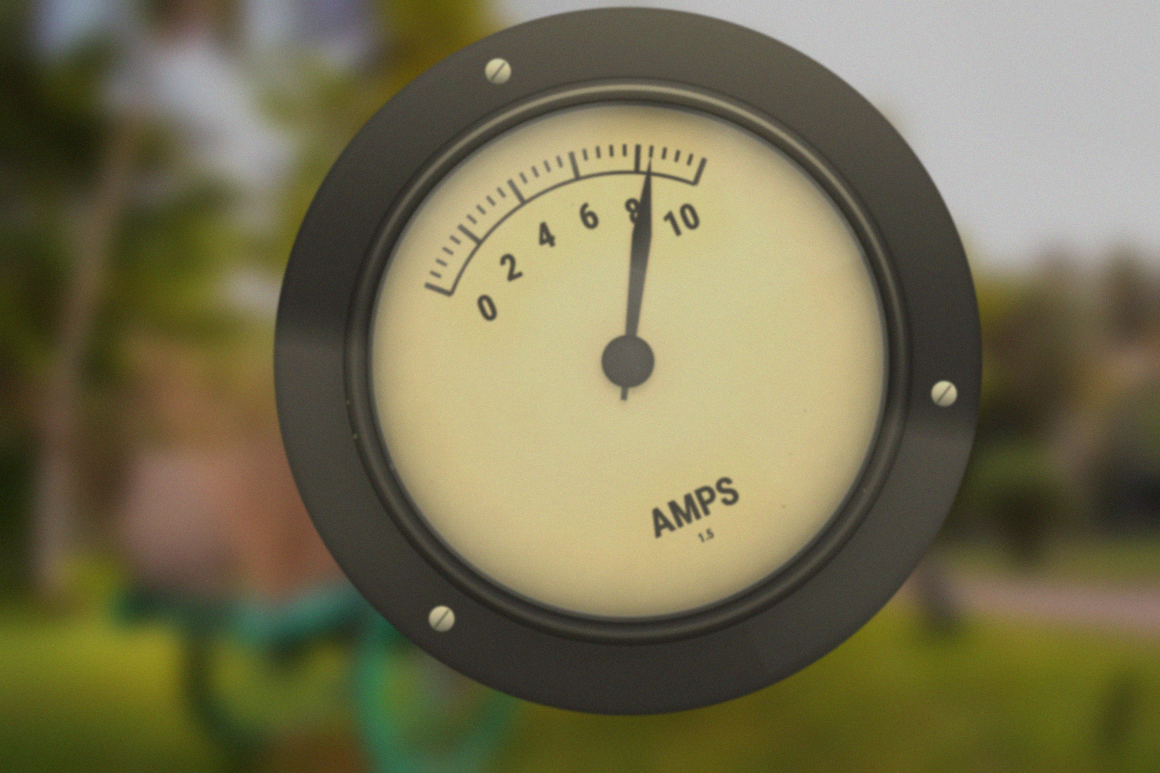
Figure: 8.4 A
